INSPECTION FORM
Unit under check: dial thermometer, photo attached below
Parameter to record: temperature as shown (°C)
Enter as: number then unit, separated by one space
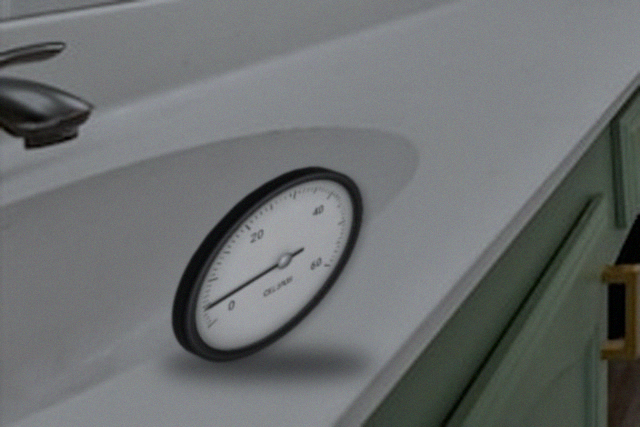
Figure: 5 °C
